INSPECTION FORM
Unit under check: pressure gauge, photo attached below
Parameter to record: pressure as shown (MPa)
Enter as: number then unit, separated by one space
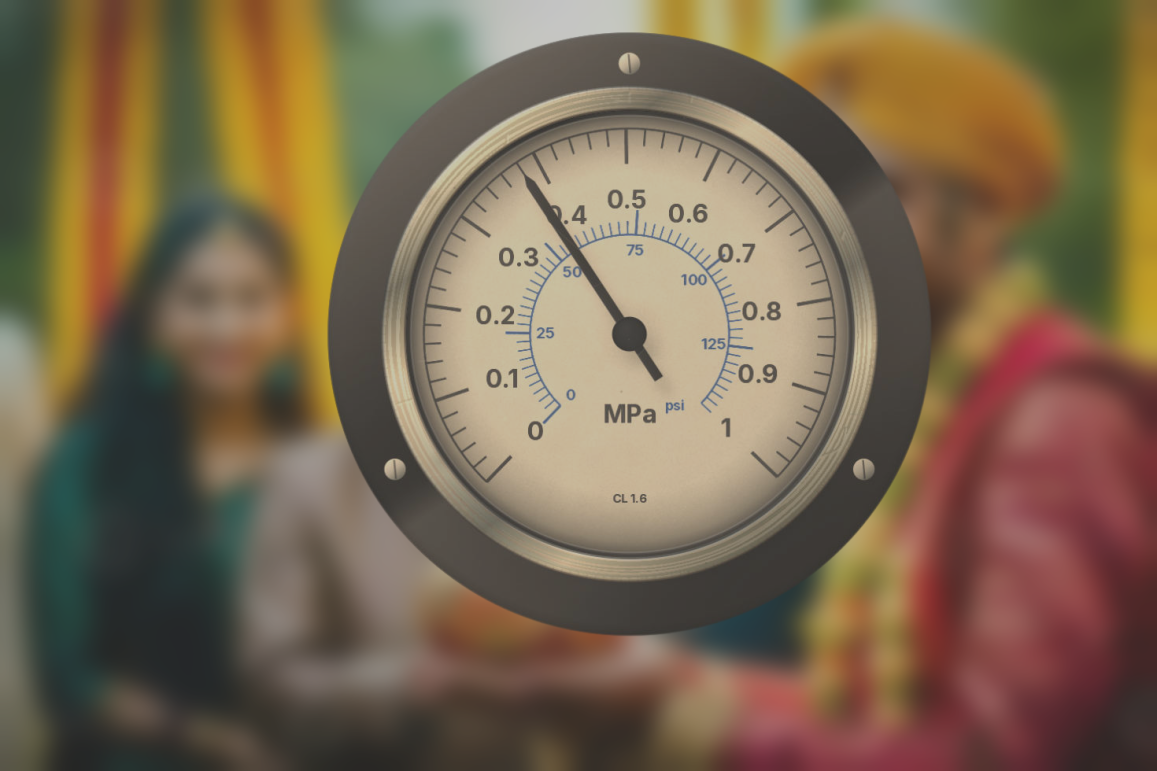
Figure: 0.38 MPa
